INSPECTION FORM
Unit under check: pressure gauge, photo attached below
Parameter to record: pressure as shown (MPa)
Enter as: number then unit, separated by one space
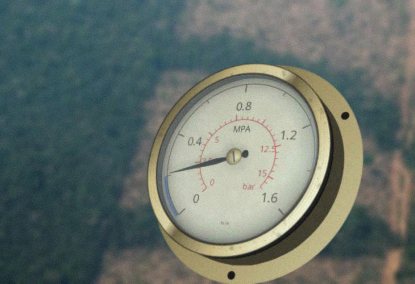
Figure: 0.2 MPa
